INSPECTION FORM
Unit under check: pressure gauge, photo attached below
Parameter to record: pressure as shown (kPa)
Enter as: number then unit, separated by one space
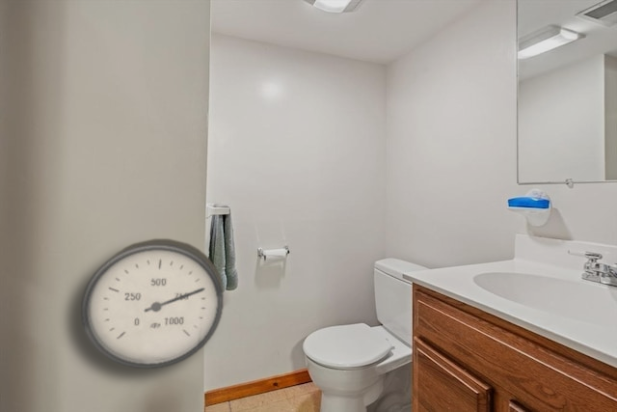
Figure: 750 kPa
